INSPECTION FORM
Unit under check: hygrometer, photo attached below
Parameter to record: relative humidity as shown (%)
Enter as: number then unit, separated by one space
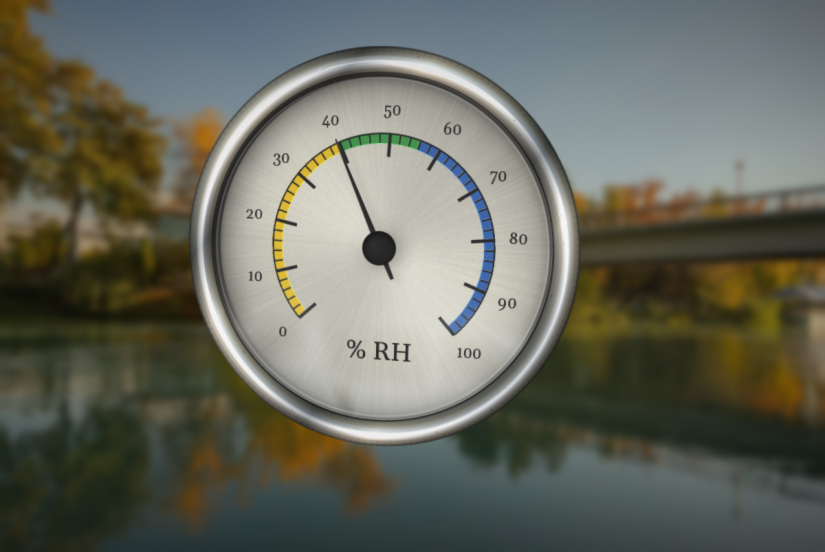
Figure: 40 %
